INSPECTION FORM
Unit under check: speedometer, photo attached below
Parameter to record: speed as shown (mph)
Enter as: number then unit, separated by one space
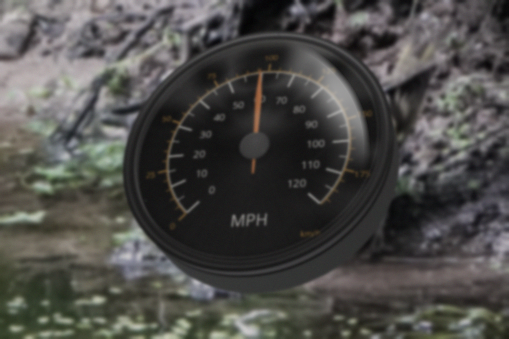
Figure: 60 mph
